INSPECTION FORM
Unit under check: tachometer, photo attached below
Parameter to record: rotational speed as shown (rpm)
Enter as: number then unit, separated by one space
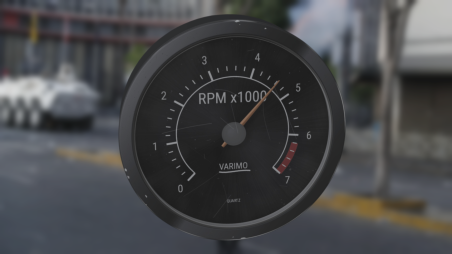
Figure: 4600 rpm
